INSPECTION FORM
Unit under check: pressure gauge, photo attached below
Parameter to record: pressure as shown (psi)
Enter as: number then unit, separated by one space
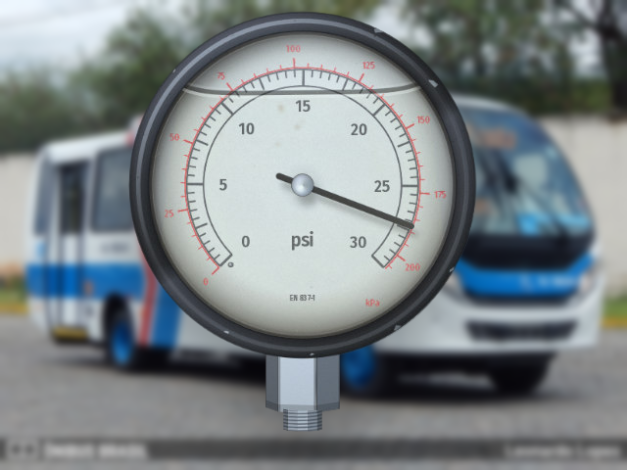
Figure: 27.25 psi
